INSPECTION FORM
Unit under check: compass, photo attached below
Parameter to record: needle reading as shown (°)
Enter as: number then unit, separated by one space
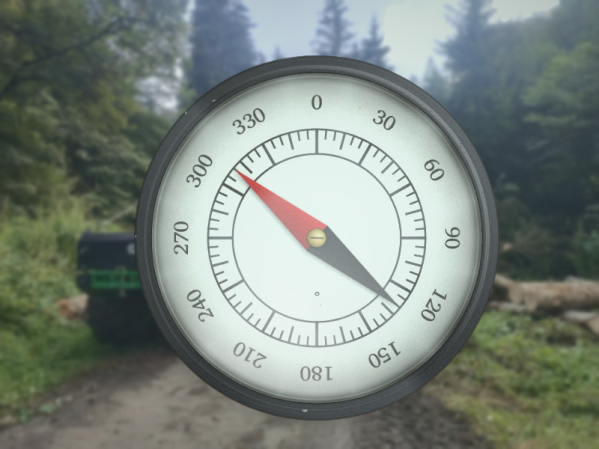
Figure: 310 °
